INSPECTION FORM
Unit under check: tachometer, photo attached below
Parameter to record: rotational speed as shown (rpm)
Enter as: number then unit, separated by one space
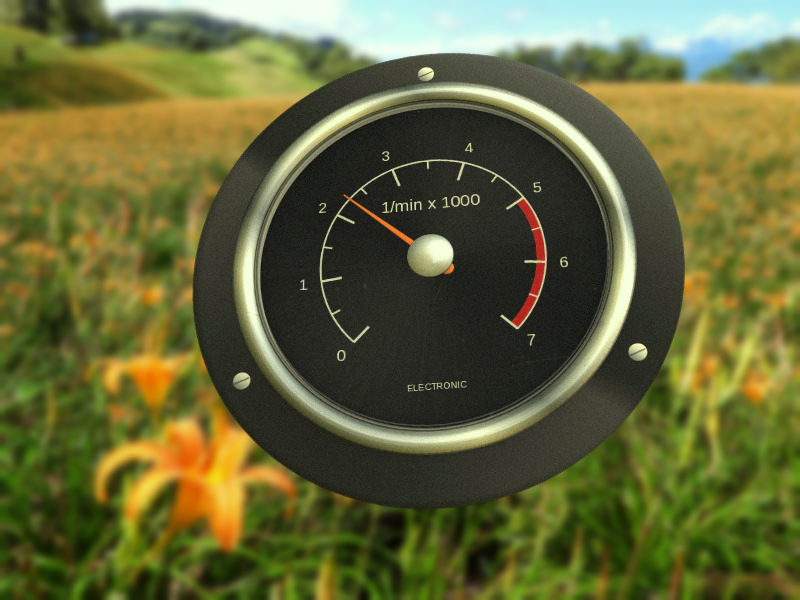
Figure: 2250 rpm
